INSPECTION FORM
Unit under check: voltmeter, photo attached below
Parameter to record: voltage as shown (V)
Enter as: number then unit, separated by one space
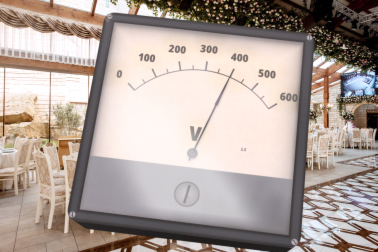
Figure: 400 V
